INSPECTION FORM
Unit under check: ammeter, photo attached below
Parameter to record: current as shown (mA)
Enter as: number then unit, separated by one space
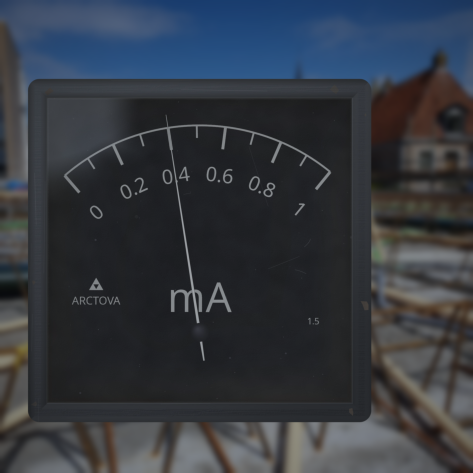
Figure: 0.4 mA
